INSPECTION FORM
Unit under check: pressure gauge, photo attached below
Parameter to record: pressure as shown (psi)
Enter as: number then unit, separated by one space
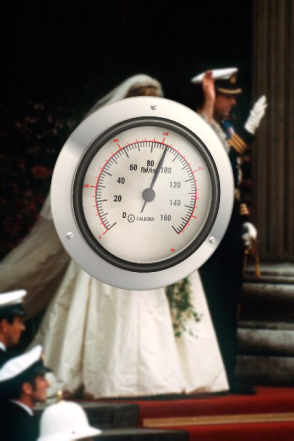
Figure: 90 psi
